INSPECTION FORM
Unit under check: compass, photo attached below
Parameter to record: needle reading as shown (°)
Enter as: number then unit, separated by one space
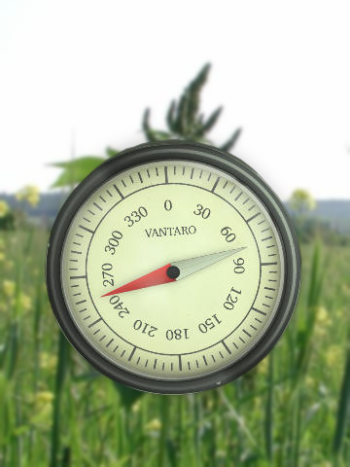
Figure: 255 °
